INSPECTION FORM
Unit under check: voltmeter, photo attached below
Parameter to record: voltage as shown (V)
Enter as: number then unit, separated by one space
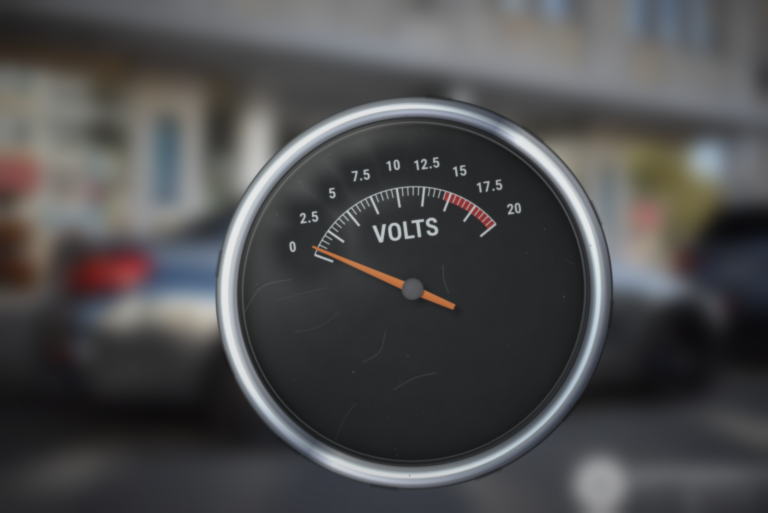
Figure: 0.5 V
